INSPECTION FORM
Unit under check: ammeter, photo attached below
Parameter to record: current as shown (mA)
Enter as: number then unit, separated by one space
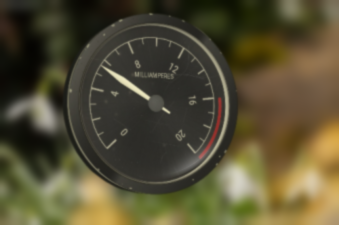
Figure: 5.5 mA
